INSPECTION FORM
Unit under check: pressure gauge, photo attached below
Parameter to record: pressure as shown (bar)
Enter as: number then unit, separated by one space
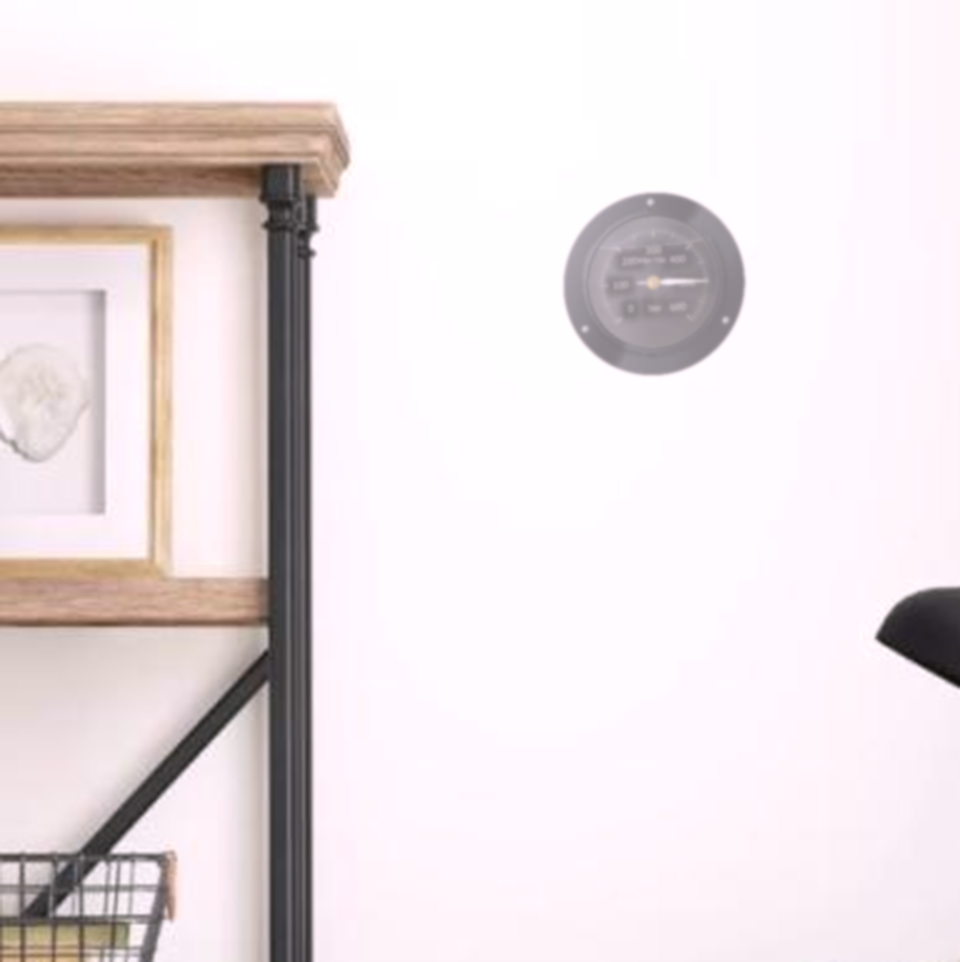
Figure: 500 bar
